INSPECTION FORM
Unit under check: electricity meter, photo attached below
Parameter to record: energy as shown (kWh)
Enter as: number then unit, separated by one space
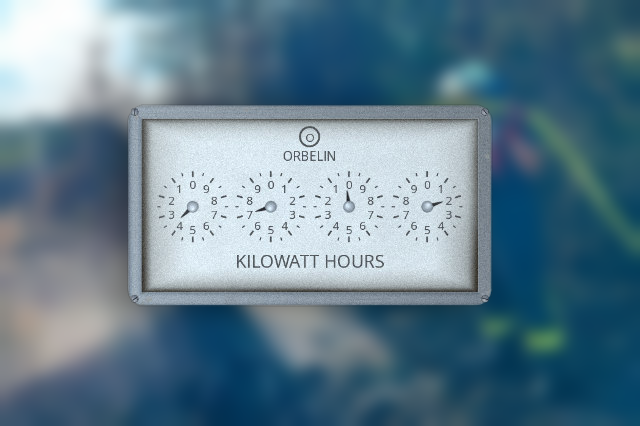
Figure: 3702 kWh
